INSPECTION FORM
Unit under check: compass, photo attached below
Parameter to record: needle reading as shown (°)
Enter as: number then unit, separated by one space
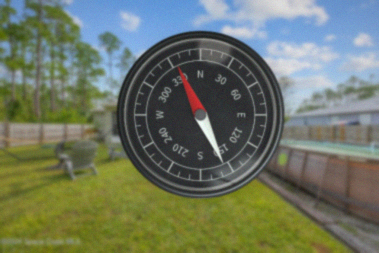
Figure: 335 °
